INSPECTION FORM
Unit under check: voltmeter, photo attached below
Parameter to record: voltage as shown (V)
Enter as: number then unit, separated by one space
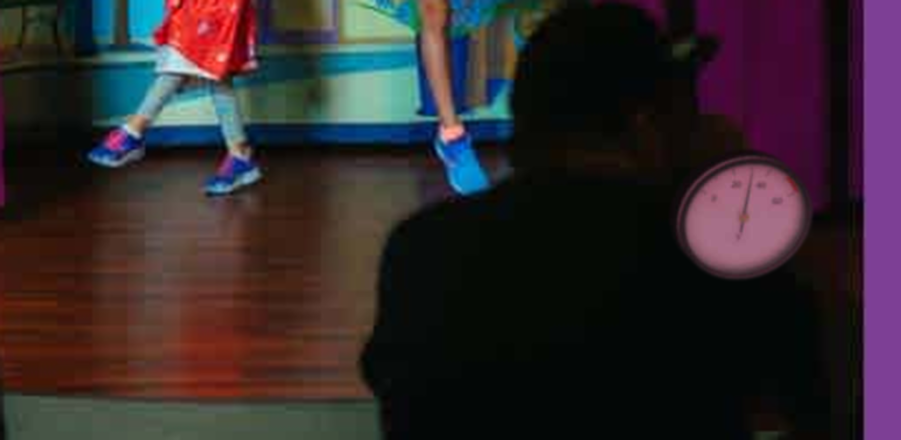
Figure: 30 V
